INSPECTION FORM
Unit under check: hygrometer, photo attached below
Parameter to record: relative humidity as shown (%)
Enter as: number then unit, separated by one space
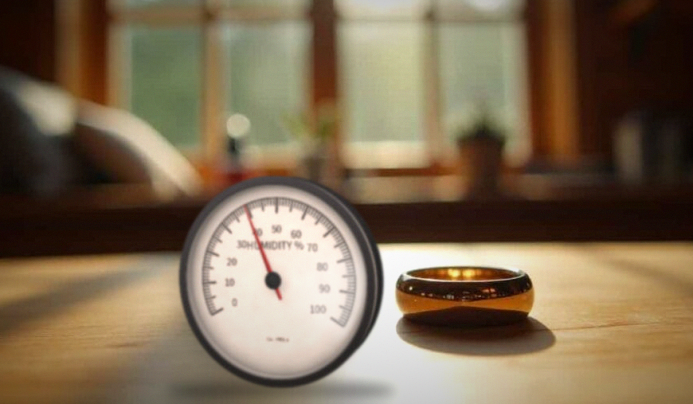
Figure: 40 %
